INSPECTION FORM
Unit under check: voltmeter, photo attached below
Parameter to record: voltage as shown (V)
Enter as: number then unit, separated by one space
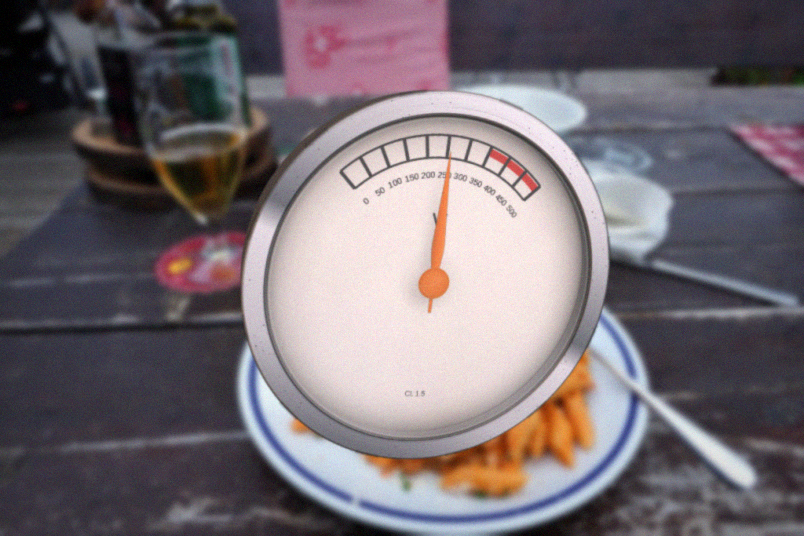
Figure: 250 V
